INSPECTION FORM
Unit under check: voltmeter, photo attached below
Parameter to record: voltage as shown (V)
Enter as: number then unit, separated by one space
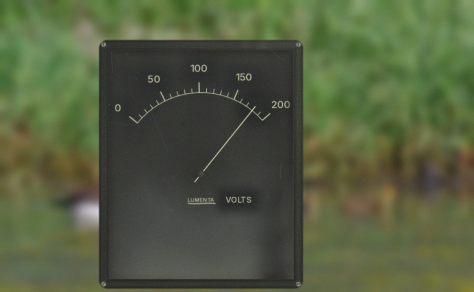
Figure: 180 V
